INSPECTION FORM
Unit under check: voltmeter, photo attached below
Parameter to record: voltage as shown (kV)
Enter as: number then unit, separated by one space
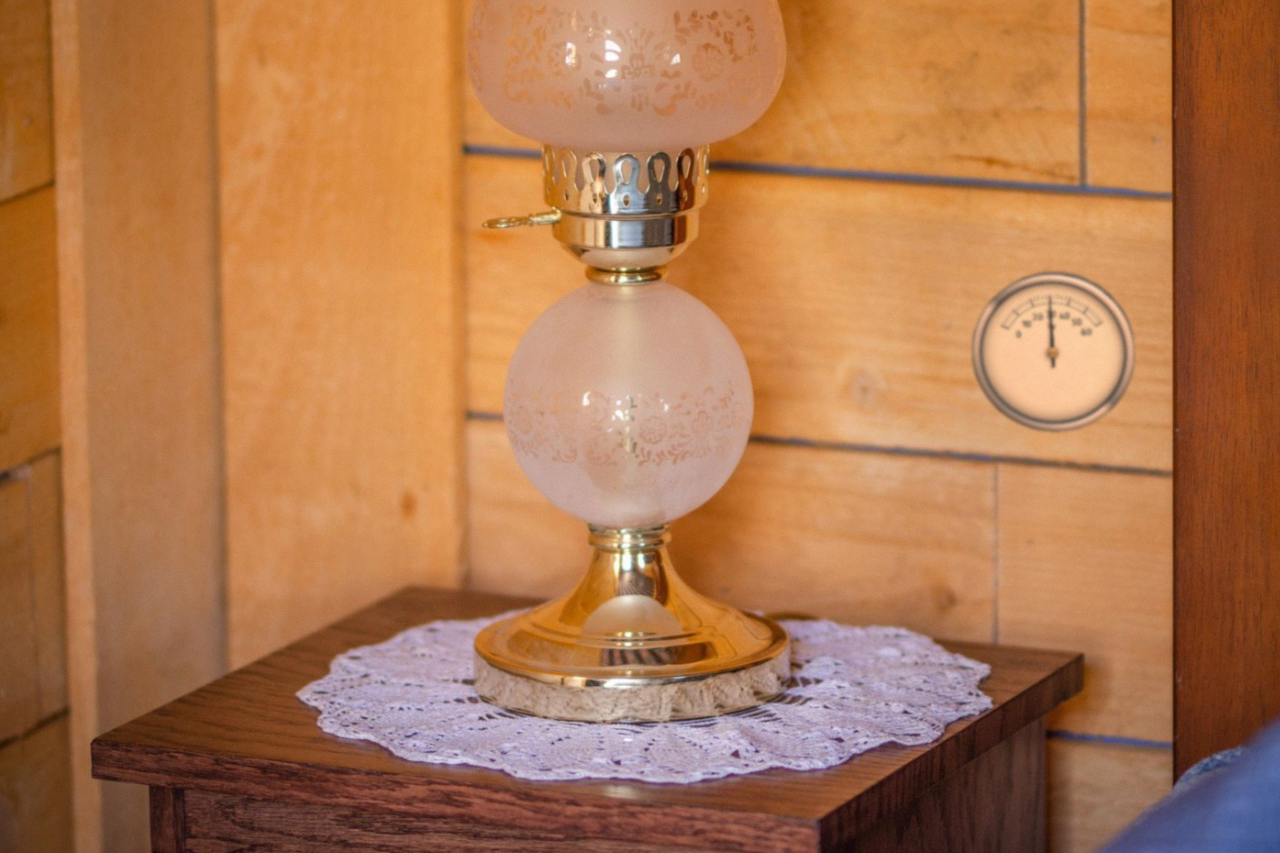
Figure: 30 kV
